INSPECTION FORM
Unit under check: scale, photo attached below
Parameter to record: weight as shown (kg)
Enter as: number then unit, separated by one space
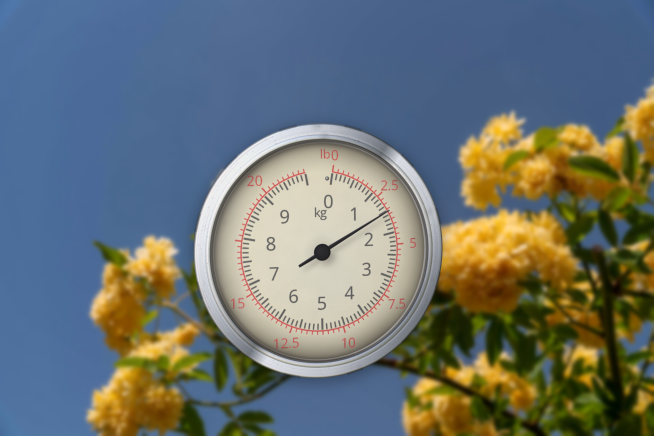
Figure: 1.5 kg
